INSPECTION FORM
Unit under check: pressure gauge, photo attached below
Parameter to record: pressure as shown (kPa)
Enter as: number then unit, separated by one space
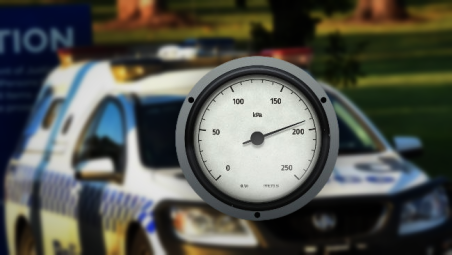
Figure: 190 kPa
